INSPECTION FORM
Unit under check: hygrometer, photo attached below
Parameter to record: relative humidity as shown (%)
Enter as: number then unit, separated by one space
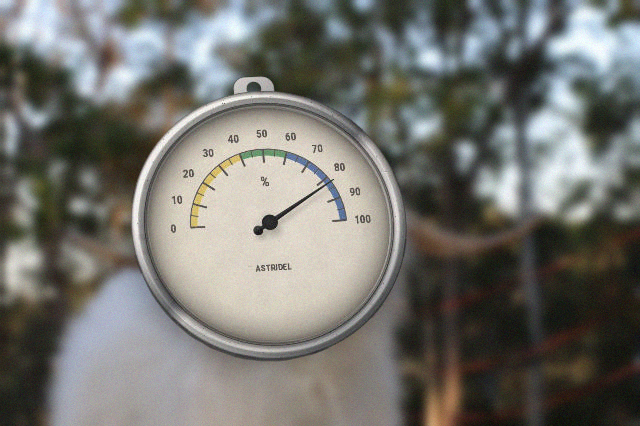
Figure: 82.5 %
